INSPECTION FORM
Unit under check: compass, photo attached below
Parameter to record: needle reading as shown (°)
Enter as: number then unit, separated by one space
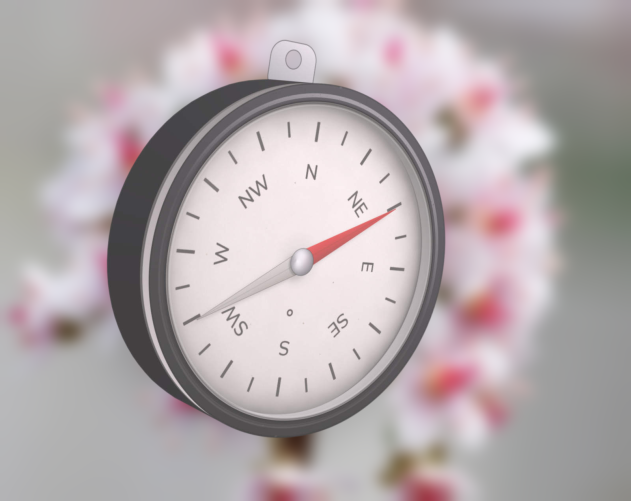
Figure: 60 °
